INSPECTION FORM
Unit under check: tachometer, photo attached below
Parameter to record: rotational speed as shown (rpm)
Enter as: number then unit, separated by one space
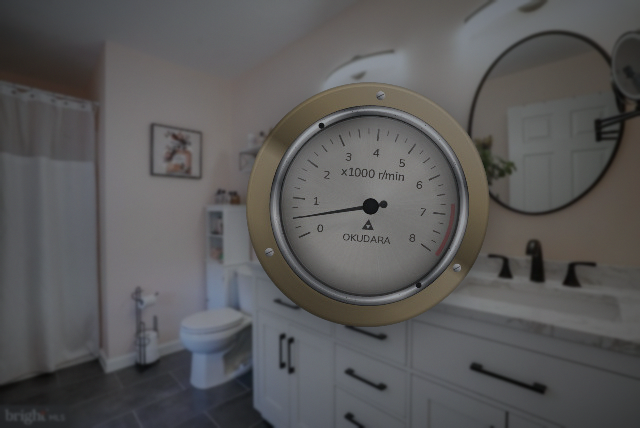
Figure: 500 rpm
